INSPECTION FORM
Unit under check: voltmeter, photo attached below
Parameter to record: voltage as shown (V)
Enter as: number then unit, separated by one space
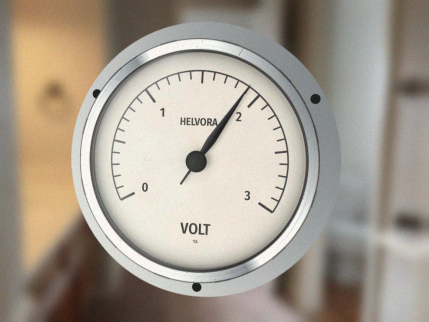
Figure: 1.9 V
